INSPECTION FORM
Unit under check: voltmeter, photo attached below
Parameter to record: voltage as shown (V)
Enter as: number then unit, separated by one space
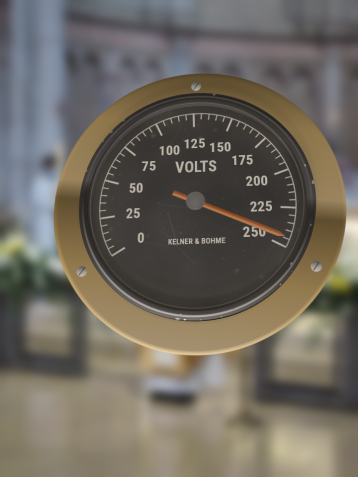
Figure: 245 V
